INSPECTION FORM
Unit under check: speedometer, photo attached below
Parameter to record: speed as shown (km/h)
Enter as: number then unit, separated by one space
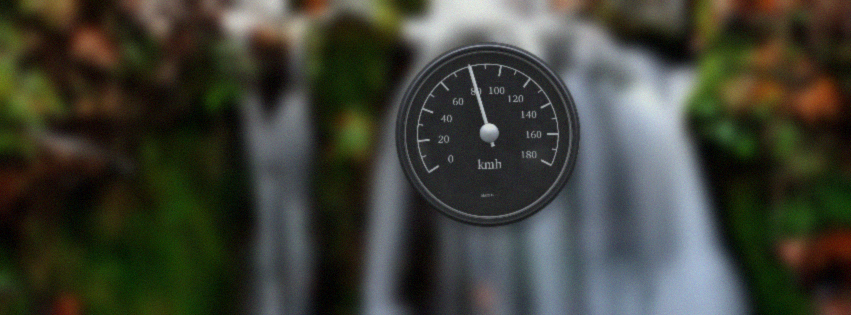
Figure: 80 km/h
